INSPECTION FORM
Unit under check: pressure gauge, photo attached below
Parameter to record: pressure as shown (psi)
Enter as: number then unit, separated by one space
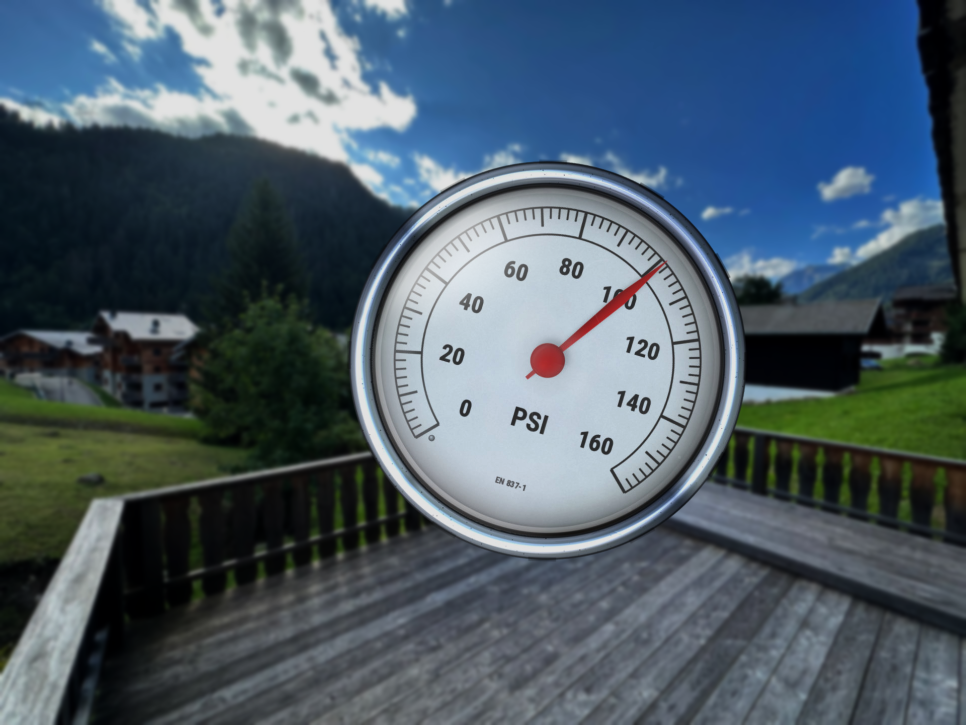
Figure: 101 psi
